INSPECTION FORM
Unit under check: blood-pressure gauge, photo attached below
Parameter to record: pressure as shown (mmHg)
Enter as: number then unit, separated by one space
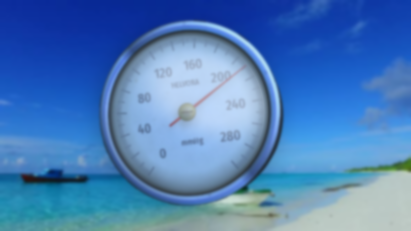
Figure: 210 mmHg
